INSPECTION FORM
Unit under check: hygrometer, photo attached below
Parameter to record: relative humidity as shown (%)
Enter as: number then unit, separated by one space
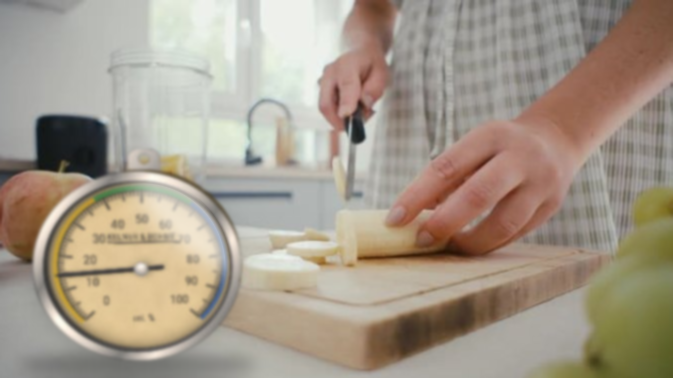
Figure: 15 %
